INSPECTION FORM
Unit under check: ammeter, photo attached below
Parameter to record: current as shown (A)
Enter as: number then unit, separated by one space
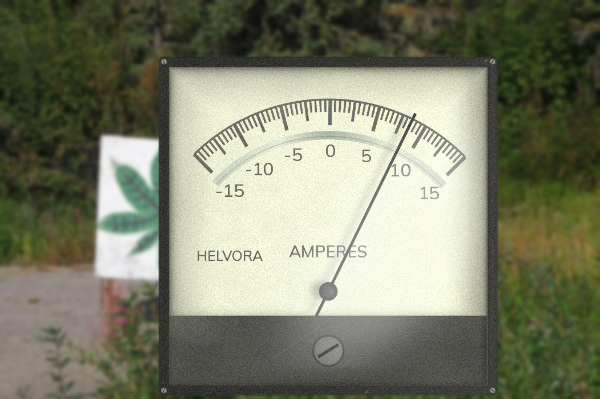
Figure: 8.5 A
